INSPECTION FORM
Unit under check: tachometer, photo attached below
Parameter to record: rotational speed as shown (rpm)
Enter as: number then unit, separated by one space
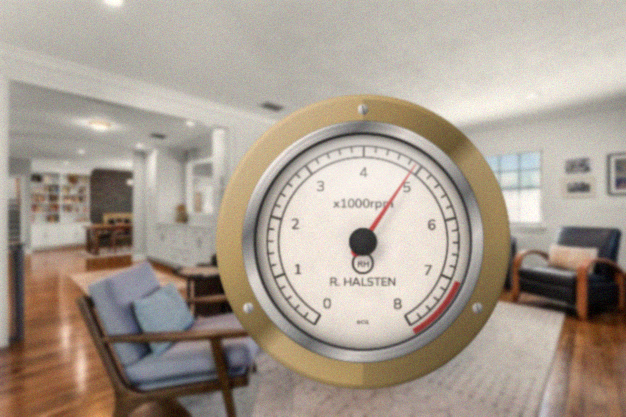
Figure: 4900 rpm
